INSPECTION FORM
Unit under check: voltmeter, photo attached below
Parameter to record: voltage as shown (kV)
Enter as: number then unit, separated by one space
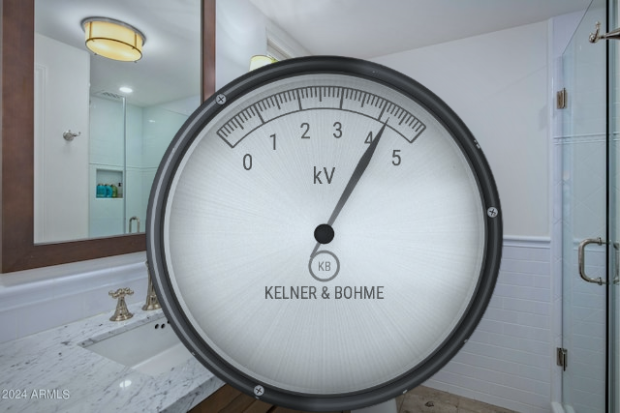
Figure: 4.2 kV
